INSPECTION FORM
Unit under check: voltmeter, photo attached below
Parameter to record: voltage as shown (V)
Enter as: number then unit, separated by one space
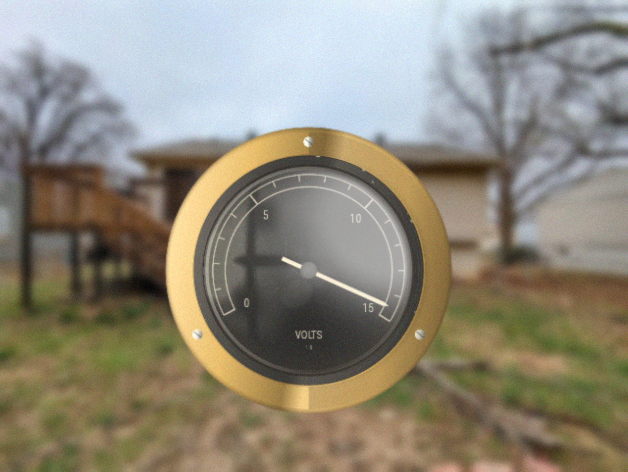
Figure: 14.5 V
